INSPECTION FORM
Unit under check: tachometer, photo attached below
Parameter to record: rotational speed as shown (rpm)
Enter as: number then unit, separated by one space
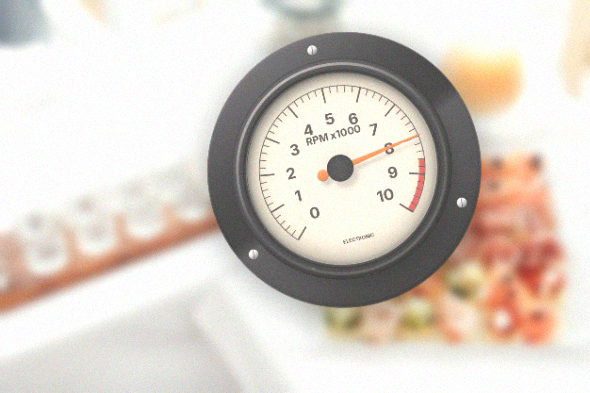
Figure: 8000 rpm
